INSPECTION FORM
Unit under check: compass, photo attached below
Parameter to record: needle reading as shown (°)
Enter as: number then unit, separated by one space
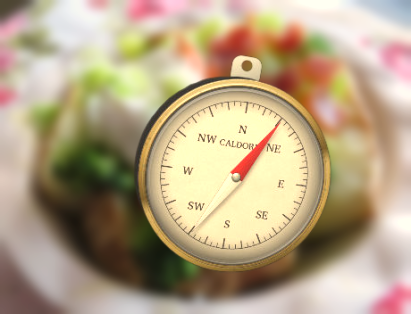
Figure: 30 °
